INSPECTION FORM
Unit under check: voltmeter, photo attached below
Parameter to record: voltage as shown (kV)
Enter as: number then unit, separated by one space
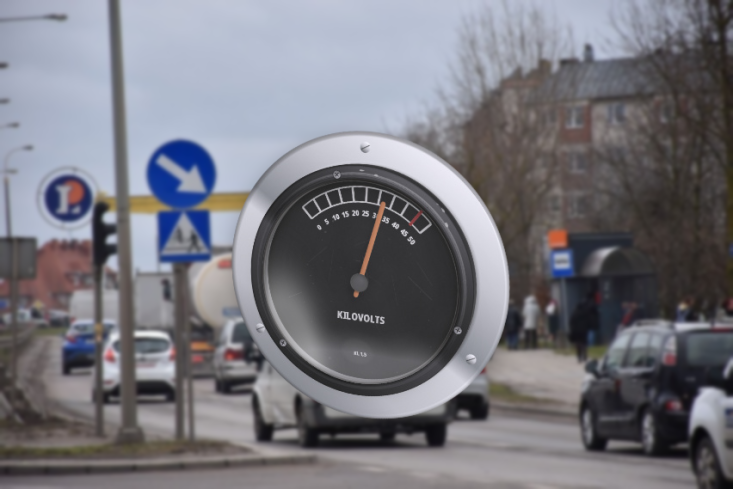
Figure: 32.5 kV
